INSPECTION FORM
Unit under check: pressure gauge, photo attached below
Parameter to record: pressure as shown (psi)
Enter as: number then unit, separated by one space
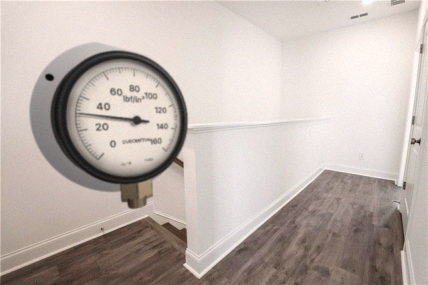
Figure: 30 psi
